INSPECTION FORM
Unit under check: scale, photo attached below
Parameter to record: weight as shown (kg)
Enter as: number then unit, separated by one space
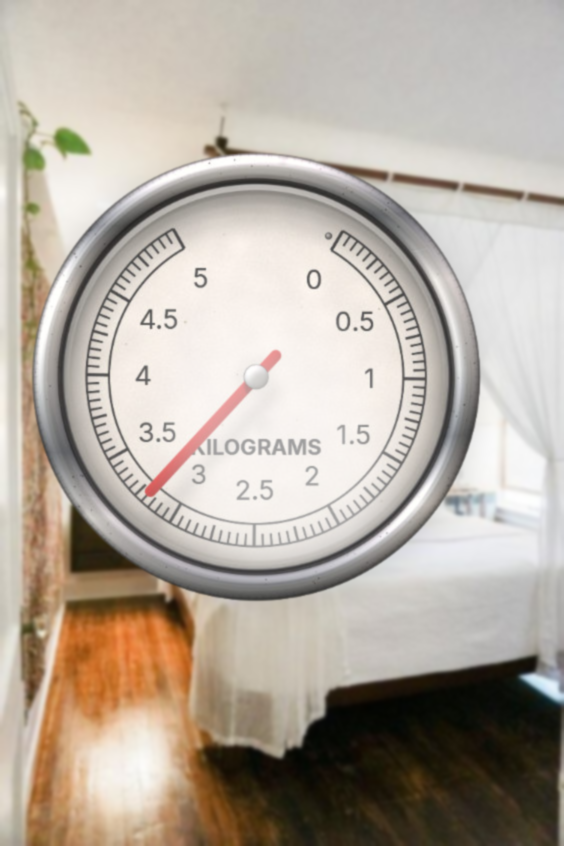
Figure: 3.2 kg
